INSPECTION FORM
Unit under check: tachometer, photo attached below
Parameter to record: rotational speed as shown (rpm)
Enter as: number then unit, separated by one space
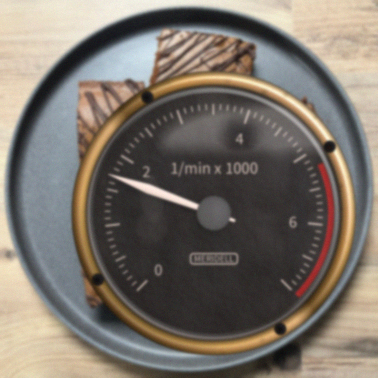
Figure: 1700 rpm
